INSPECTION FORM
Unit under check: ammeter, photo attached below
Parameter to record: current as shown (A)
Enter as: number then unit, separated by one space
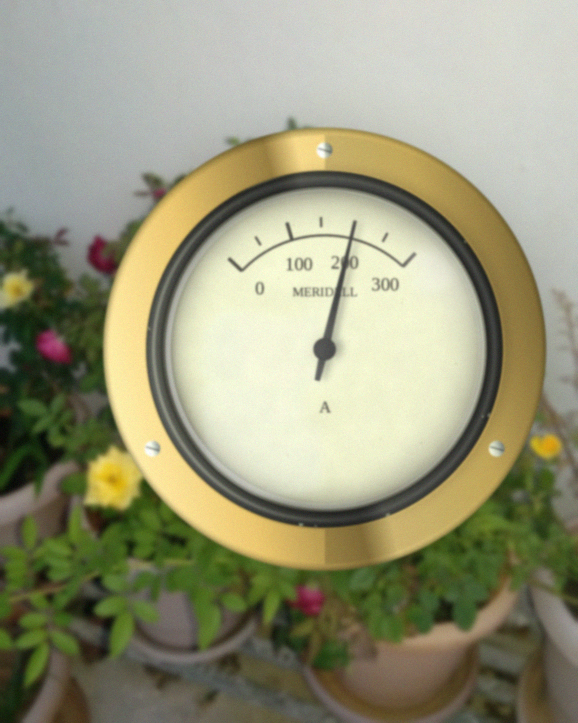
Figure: 200 A
